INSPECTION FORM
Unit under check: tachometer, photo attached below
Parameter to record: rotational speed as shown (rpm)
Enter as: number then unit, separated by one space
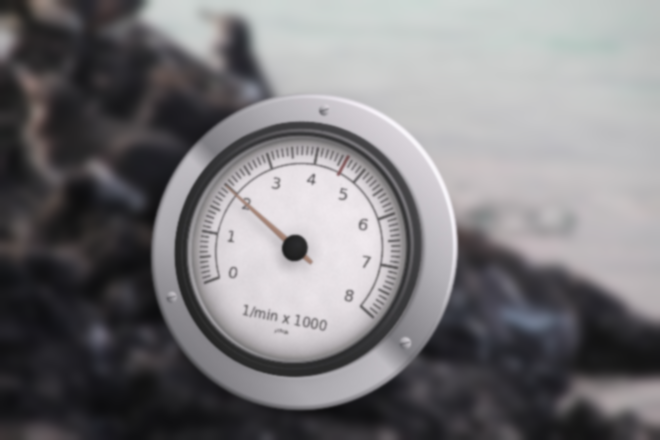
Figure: 2000 rpm
